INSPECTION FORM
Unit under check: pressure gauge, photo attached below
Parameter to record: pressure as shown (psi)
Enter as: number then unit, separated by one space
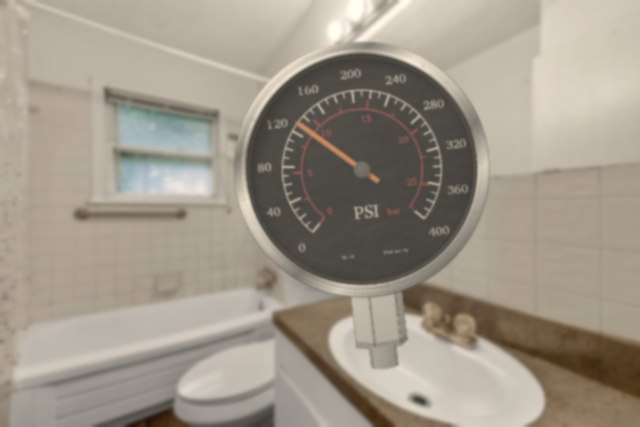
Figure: 130 psi
